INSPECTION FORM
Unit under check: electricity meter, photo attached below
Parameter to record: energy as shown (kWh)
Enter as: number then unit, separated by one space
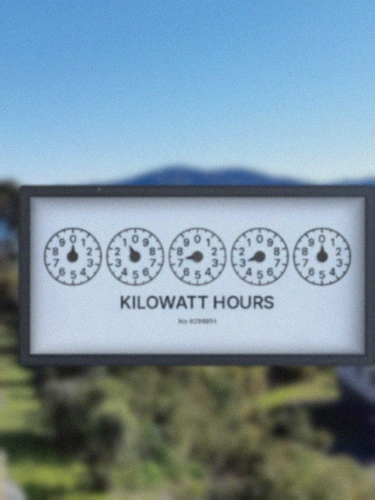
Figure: 730 kWh
